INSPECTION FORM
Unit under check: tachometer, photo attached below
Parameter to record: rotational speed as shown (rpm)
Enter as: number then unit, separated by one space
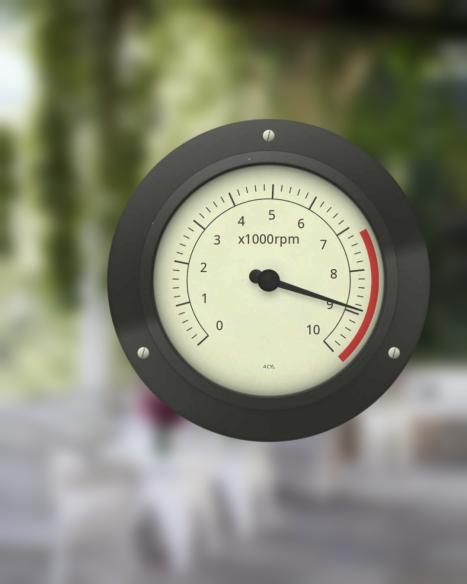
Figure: 8900 rpm
